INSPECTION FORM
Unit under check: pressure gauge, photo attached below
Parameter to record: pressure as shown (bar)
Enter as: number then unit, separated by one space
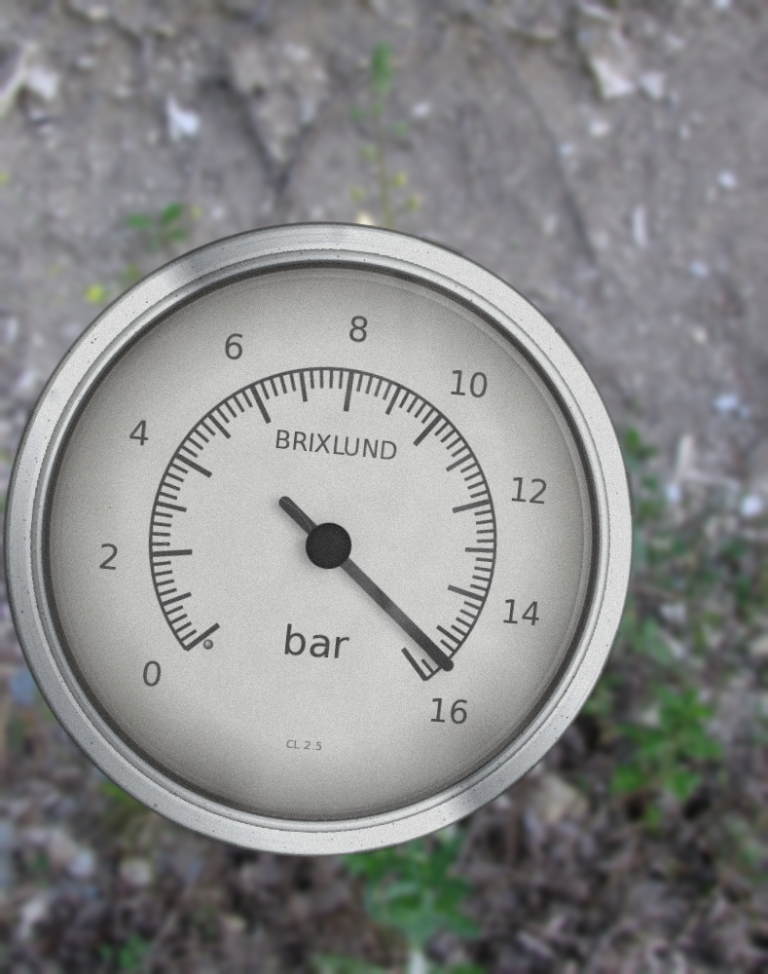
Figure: 15.5 bar
